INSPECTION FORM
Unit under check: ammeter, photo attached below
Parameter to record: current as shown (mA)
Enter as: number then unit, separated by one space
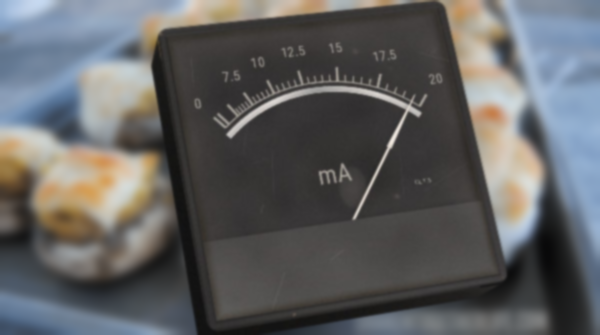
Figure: 19.5 mA
